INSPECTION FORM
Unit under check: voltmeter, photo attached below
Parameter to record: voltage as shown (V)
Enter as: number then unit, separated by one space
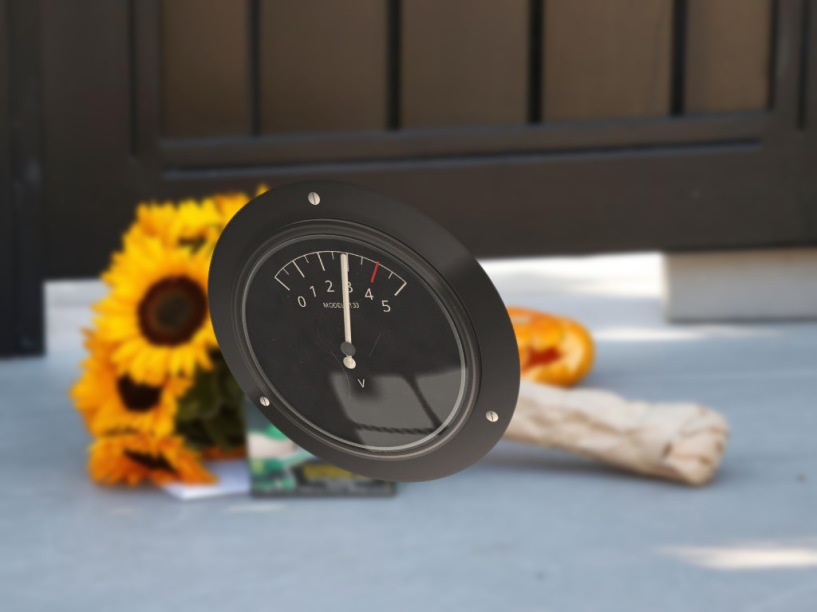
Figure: 3 V
